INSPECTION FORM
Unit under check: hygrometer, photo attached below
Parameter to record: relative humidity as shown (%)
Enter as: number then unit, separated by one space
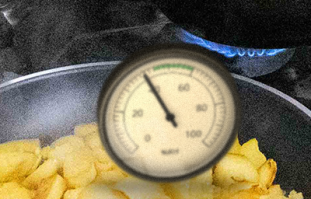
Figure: 40 %
